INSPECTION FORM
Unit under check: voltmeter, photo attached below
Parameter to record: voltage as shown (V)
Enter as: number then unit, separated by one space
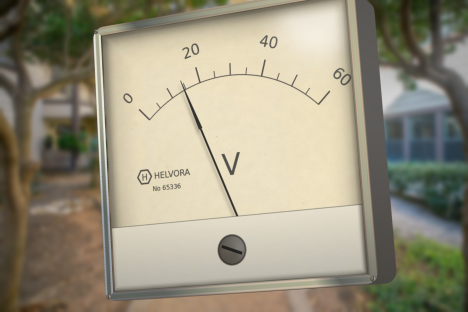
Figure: 15 V
